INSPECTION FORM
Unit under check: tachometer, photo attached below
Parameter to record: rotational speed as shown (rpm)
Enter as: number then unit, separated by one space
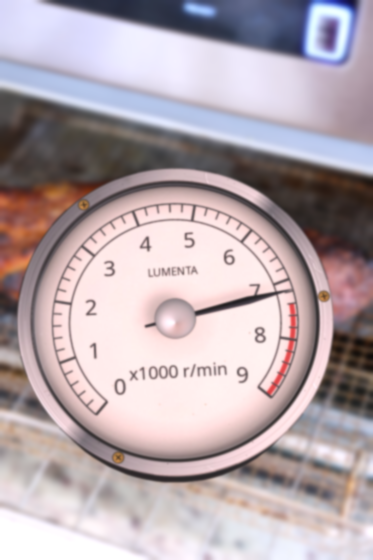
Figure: 7200 rpm
